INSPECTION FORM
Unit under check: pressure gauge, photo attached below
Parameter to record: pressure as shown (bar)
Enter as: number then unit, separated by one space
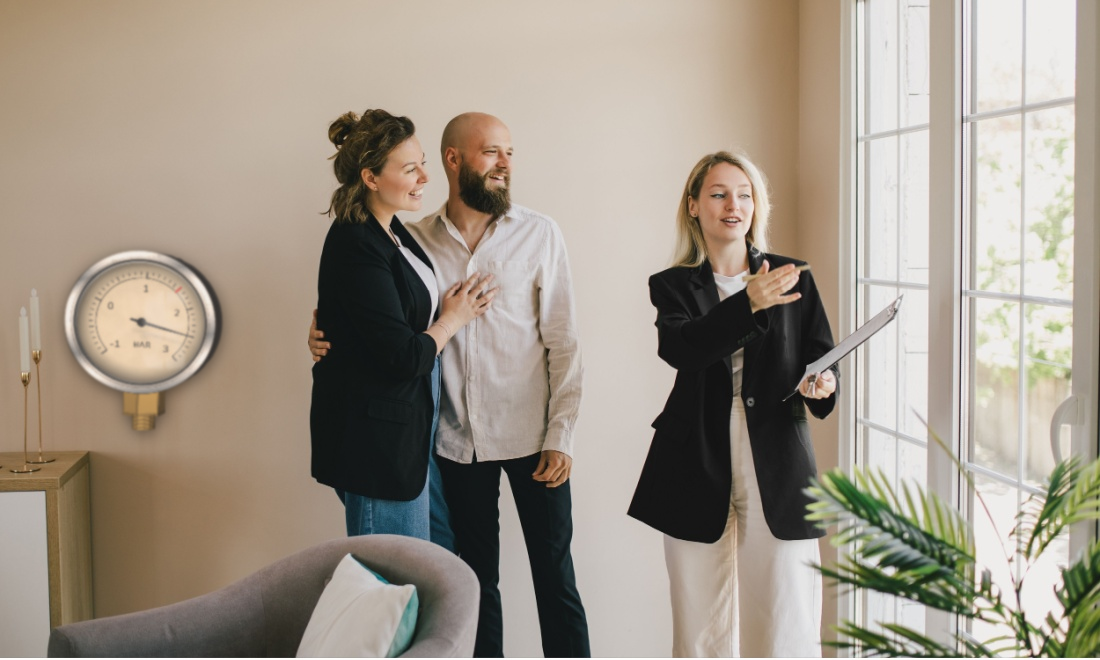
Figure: 2.5 bar
